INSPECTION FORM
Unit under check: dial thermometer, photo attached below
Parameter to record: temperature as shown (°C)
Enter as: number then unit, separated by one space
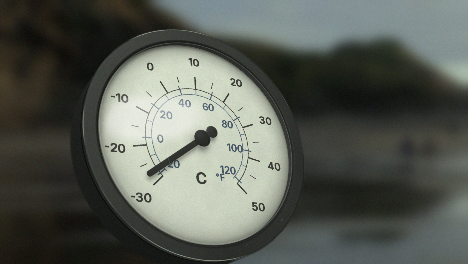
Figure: -27.5 °C
